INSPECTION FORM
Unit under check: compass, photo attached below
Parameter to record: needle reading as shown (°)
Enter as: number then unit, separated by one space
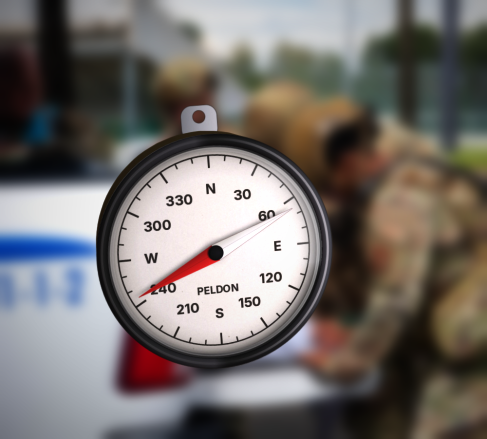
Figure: 245 °
